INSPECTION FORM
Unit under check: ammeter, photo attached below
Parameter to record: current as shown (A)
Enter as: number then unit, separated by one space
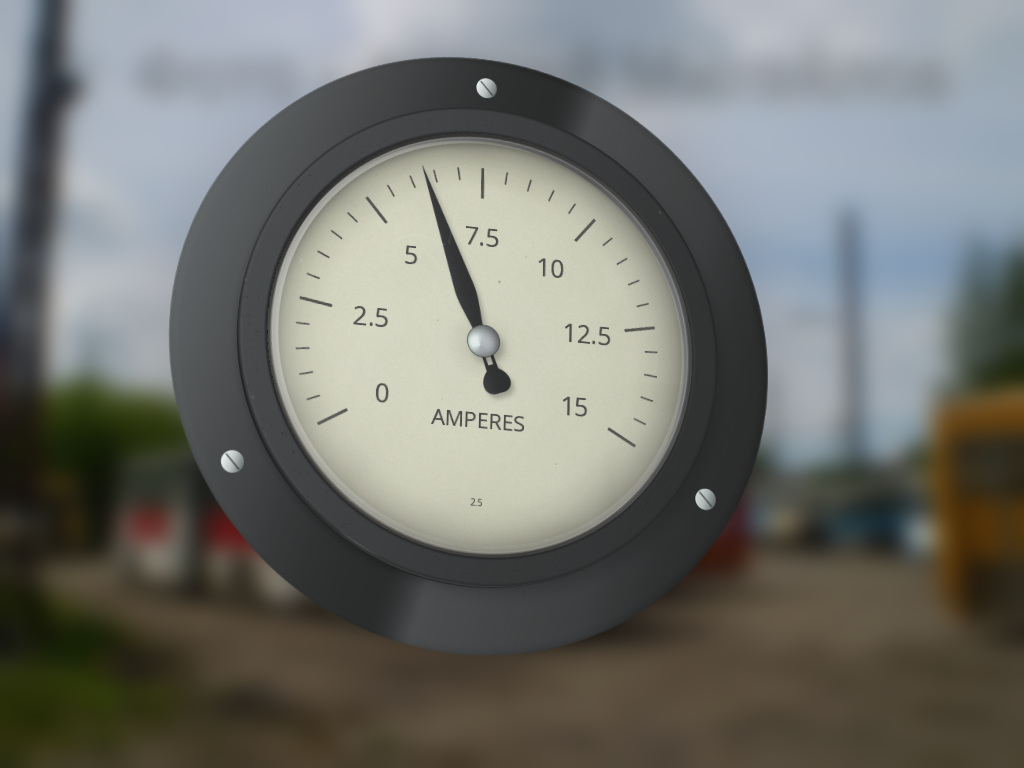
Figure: 6.25 A
